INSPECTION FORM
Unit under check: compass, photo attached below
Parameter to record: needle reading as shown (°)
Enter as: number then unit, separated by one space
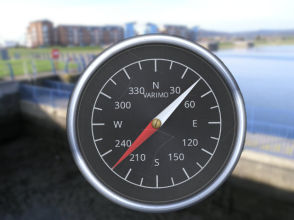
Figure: 225 °
